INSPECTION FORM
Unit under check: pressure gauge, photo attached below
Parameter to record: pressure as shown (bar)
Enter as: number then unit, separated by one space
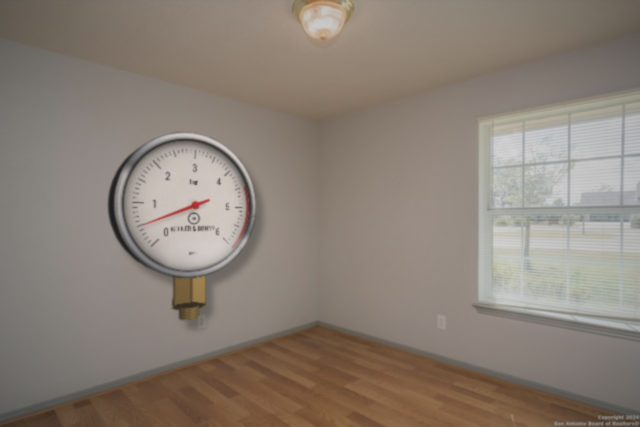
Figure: 0.5 bar
